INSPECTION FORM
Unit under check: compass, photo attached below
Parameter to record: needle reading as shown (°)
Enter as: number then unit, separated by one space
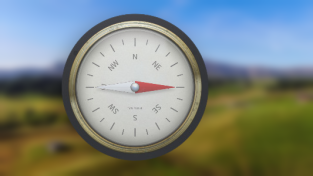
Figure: 90 °
